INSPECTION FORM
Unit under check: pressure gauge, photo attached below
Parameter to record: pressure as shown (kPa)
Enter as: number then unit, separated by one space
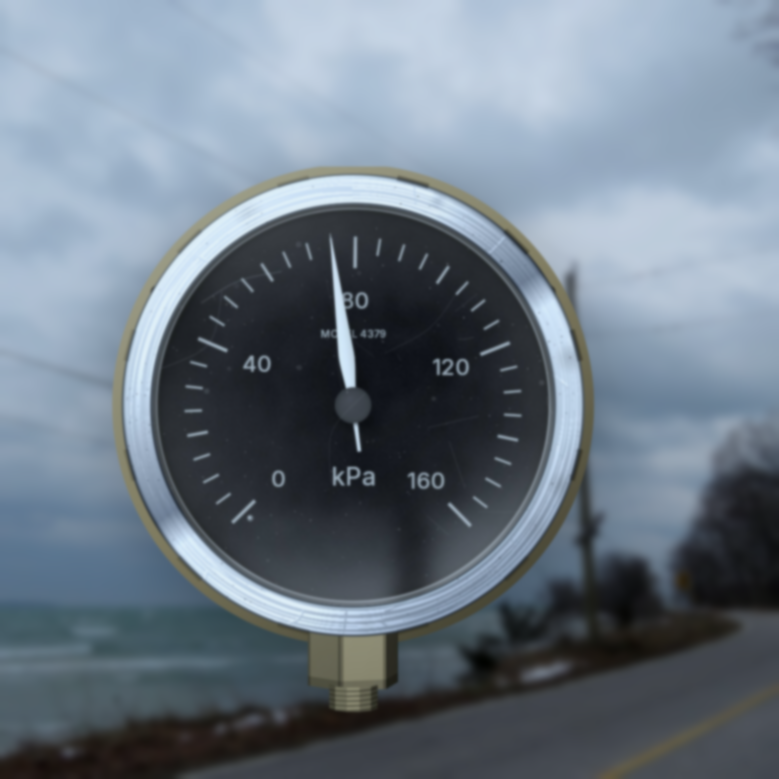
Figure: 75 kPa
